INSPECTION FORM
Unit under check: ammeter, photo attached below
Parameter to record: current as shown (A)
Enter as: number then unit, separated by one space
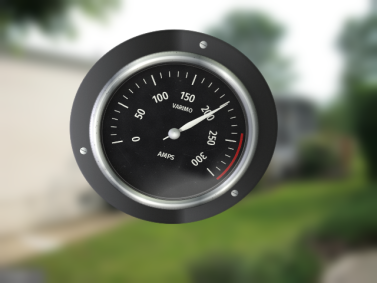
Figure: 200 A
